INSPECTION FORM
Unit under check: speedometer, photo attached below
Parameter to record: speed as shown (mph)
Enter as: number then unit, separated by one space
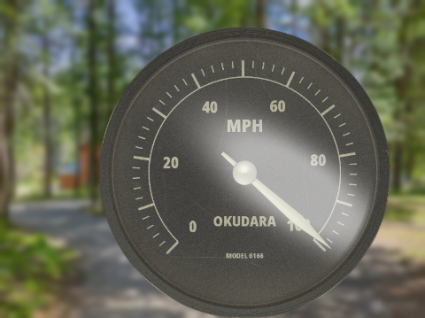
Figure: 99 mph
